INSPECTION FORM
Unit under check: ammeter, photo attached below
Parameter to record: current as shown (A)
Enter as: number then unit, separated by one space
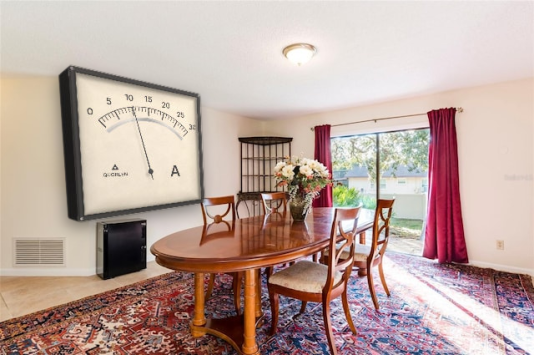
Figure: 10 A
